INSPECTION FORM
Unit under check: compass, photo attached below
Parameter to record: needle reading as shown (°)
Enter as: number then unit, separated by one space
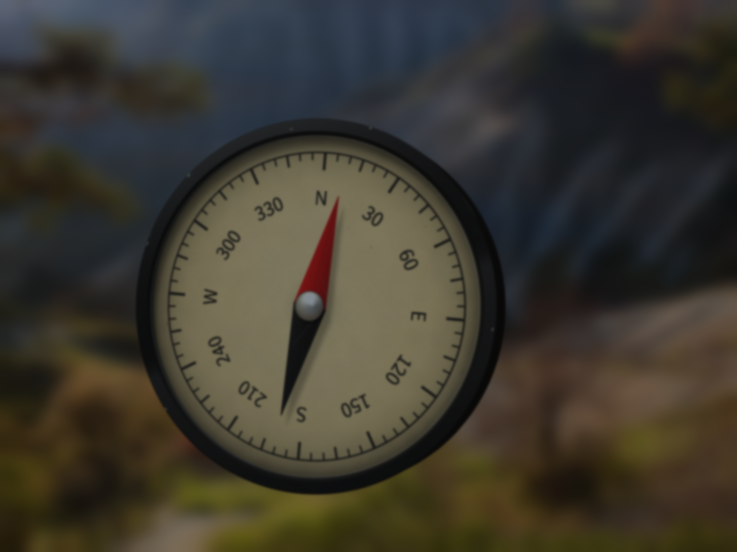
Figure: 10 °
